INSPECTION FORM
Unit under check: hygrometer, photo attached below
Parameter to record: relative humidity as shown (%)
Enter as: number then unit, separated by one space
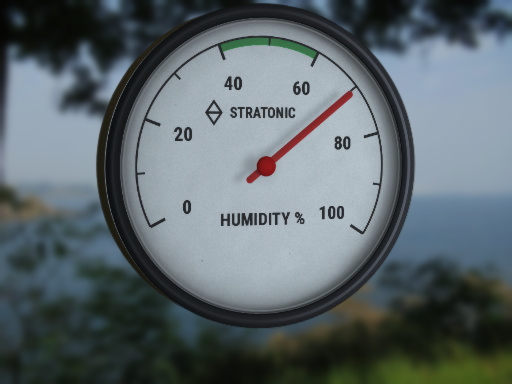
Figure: 70 %
